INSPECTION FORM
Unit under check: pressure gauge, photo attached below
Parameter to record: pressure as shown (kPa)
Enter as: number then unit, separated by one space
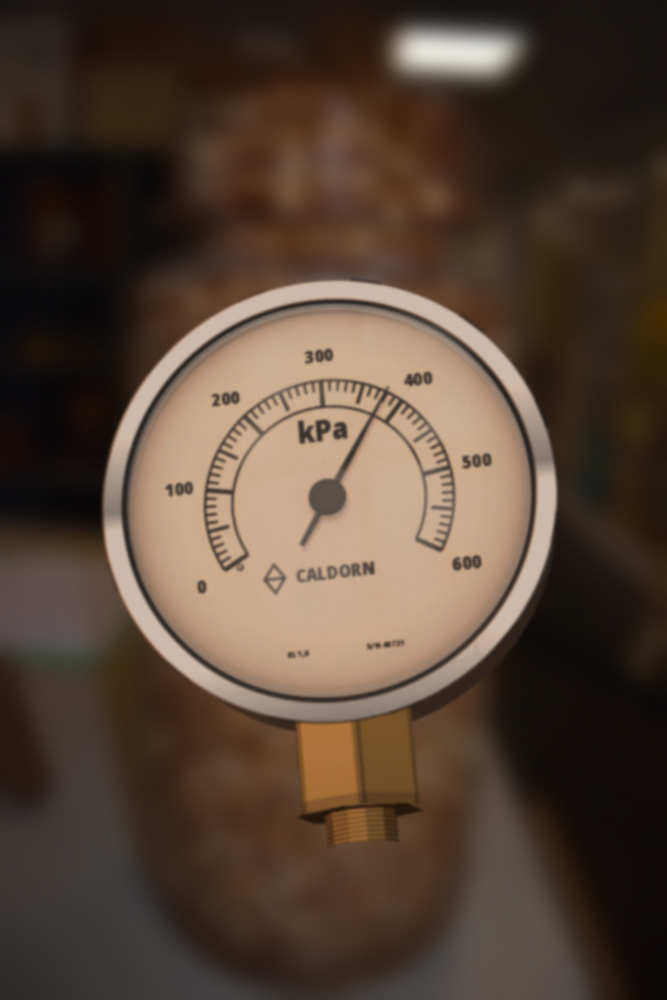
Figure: 380 kPa
